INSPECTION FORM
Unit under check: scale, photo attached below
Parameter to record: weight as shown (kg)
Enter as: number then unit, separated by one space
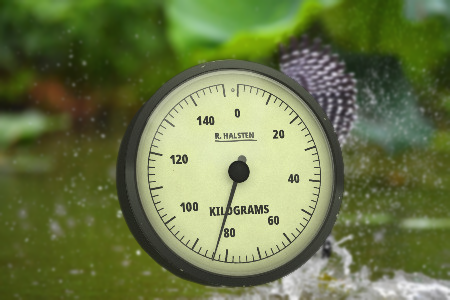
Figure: 84 kg
